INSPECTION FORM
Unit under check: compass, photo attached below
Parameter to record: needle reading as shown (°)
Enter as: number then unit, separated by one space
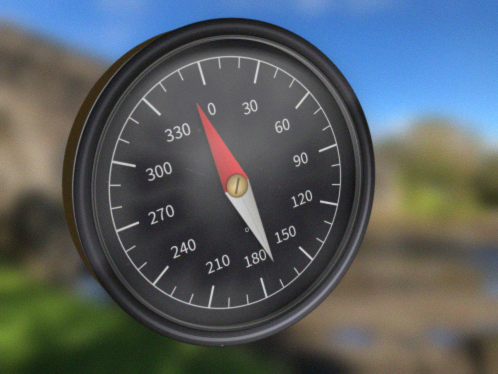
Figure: 350 °
